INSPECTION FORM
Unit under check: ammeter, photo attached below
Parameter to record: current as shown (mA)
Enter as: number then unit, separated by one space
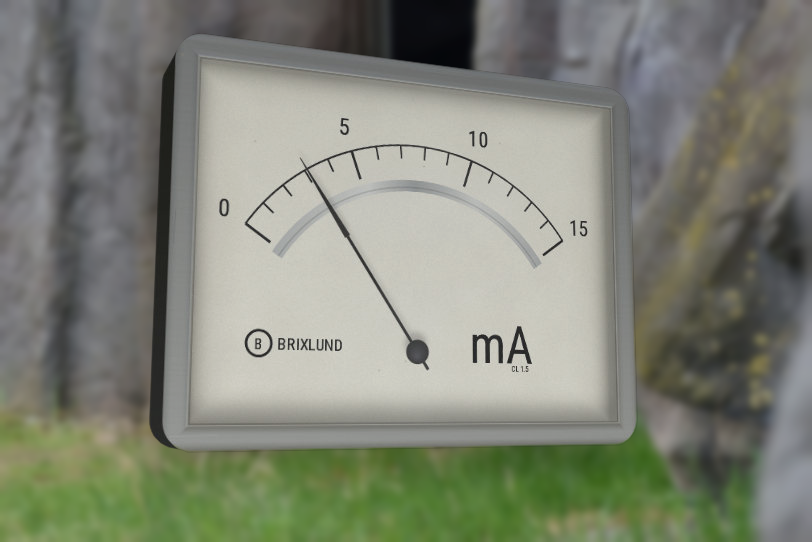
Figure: 3 mA
